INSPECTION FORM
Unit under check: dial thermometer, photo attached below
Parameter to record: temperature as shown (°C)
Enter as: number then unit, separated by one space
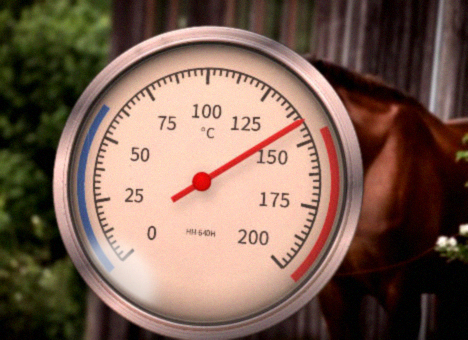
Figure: 142.5 °C
